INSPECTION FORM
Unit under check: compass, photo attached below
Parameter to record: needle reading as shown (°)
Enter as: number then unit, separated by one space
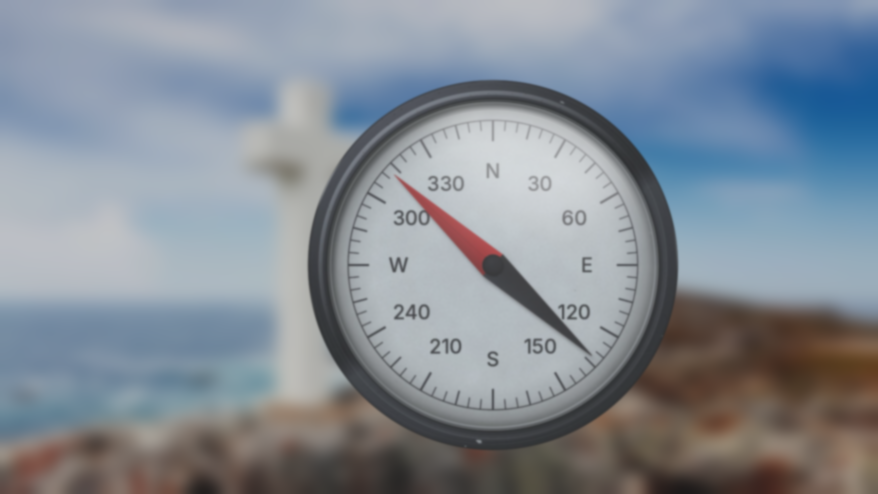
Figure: 312.5 °
